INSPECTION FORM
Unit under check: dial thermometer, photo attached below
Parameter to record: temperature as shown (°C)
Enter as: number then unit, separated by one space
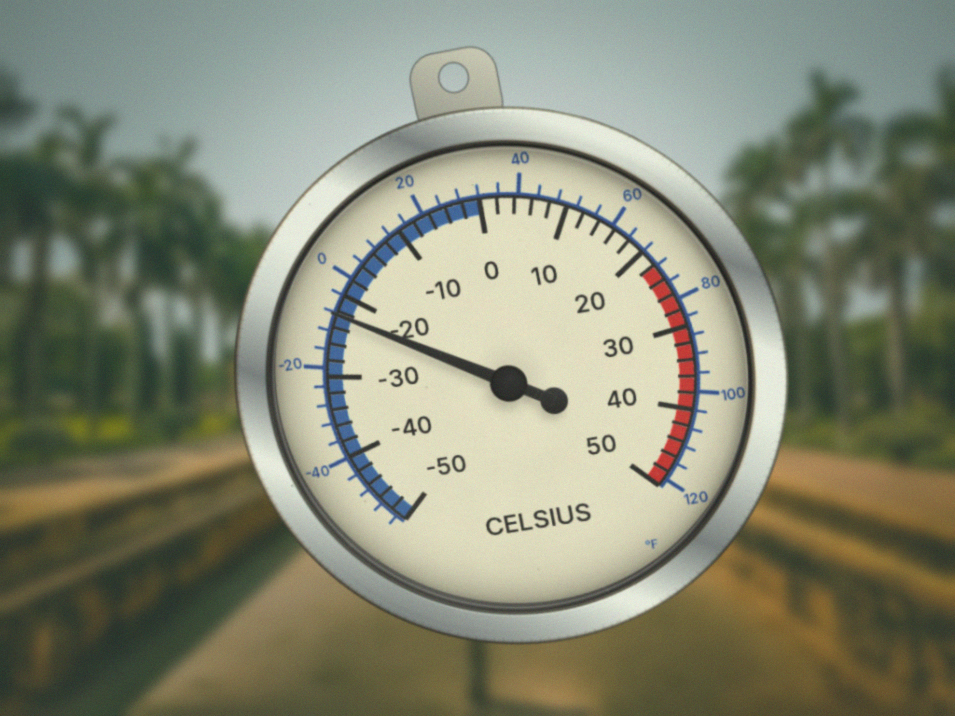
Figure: -22 °C
